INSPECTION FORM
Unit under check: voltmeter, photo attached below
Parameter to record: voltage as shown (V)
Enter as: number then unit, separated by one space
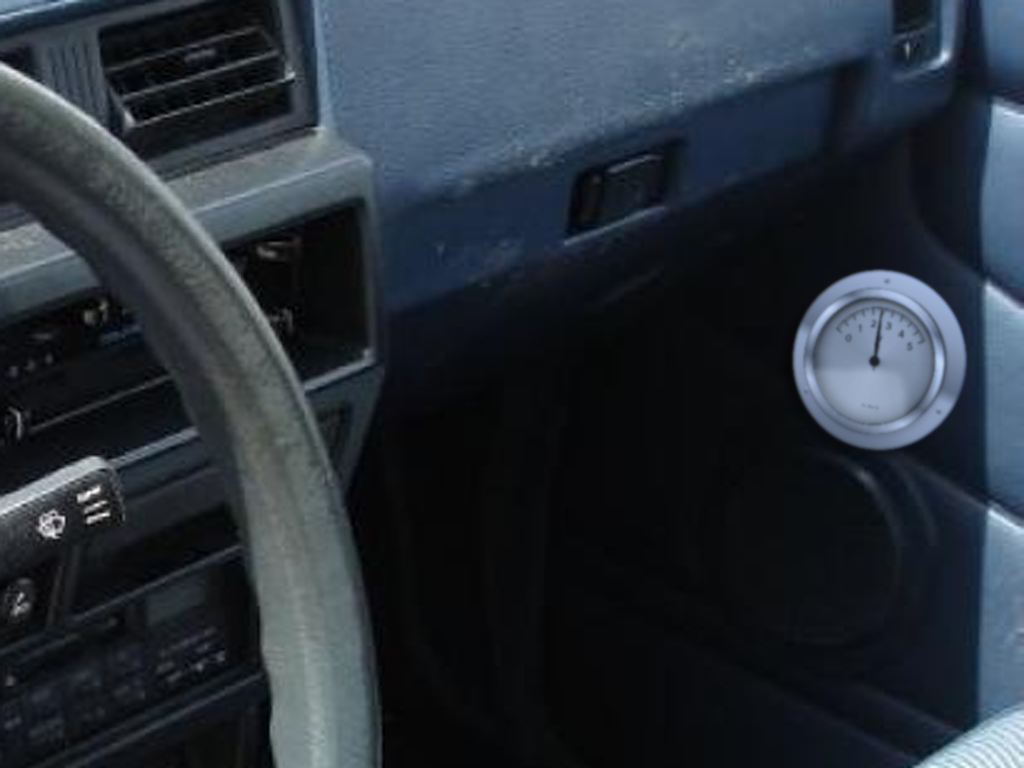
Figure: 2.5 V
